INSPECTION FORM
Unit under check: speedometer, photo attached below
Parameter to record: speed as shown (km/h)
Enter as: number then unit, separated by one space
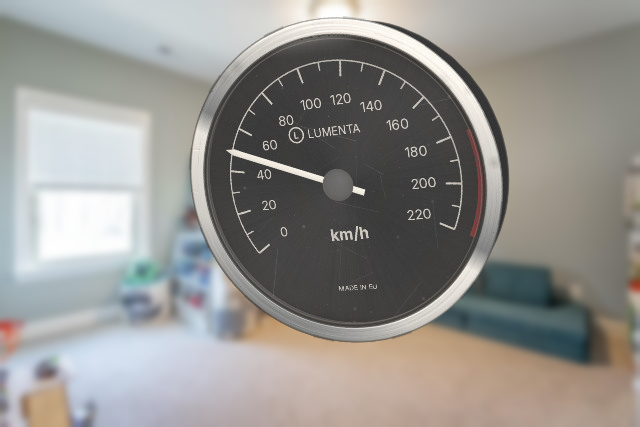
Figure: 50 km/h
